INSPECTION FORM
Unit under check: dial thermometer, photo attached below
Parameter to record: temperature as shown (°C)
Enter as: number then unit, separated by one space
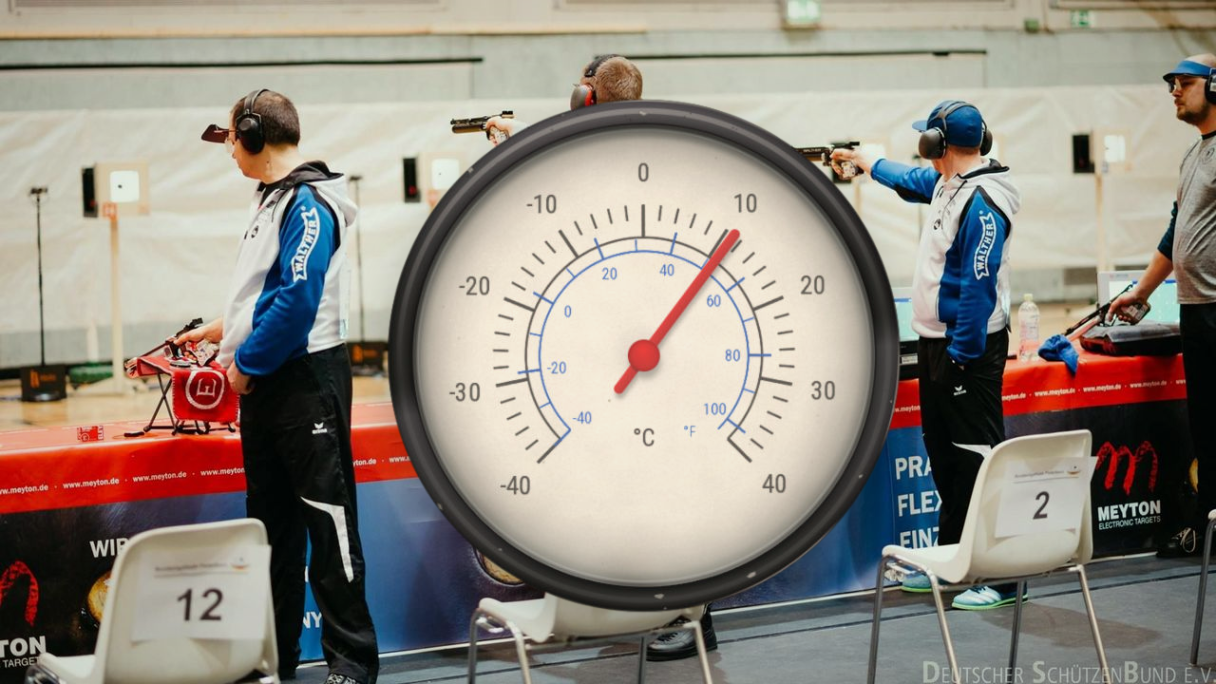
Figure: 11 °C
